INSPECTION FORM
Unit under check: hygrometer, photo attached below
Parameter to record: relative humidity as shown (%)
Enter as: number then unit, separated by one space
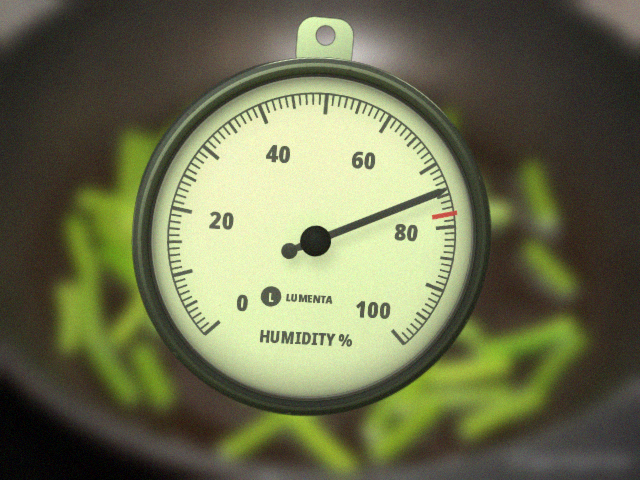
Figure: 74 %
